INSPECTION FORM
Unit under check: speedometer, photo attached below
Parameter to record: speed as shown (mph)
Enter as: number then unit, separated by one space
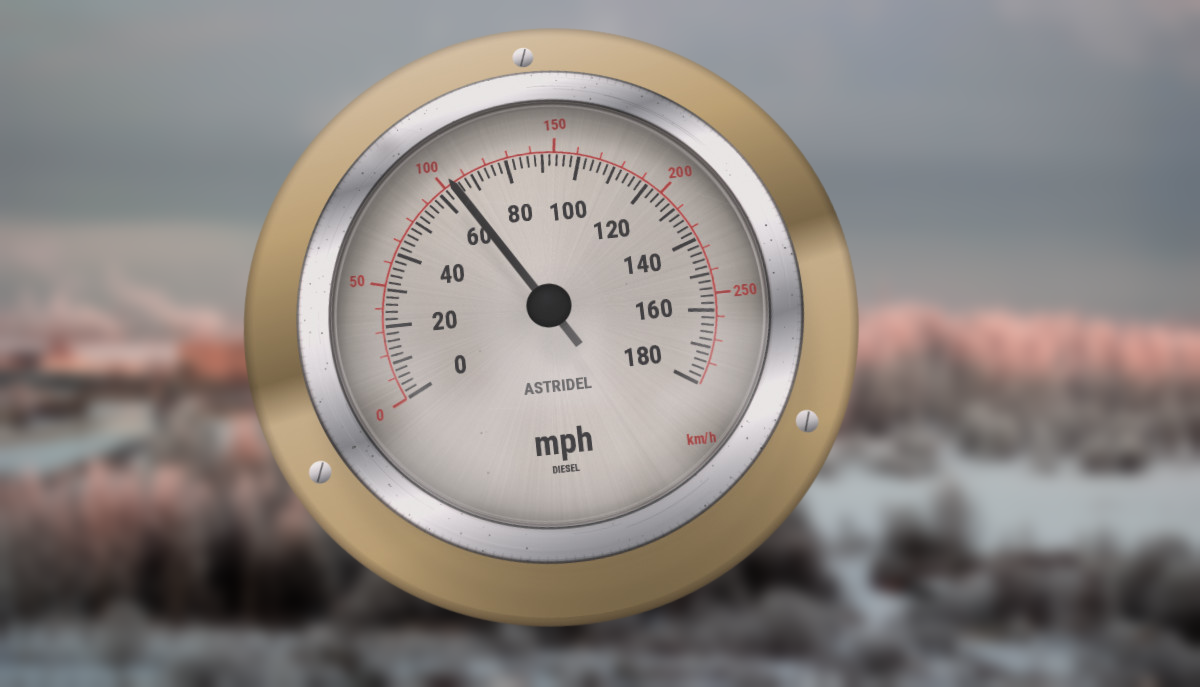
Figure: 64 mph
